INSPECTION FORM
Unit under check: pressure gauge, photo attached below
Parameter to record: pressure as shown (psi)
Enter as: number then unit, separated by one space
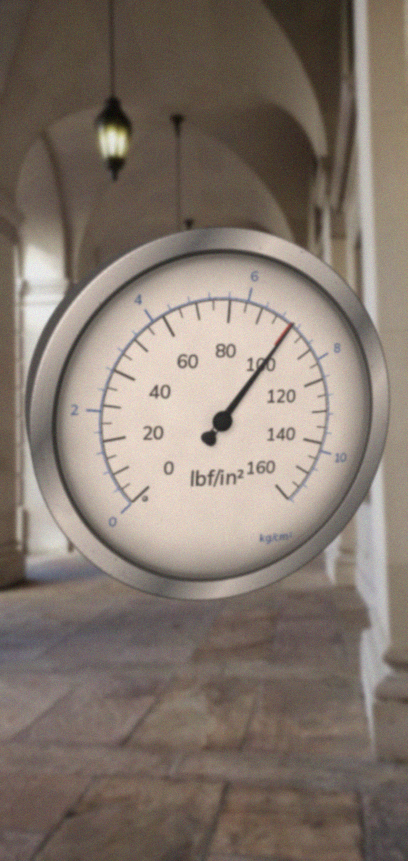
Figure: 100 psi
